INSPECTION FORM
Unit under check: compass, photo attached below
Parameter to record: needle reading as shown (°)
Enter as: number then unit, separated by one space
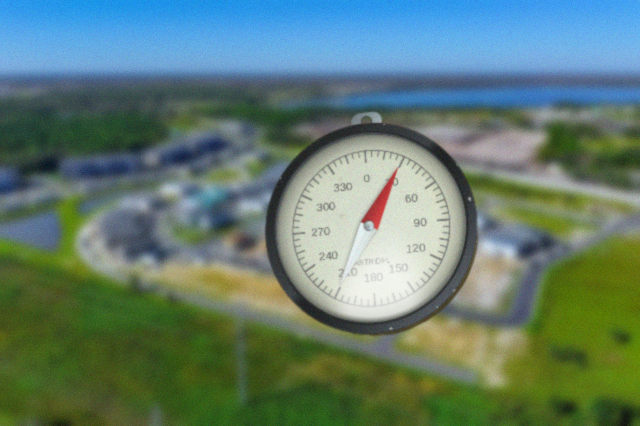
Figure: 30 °
